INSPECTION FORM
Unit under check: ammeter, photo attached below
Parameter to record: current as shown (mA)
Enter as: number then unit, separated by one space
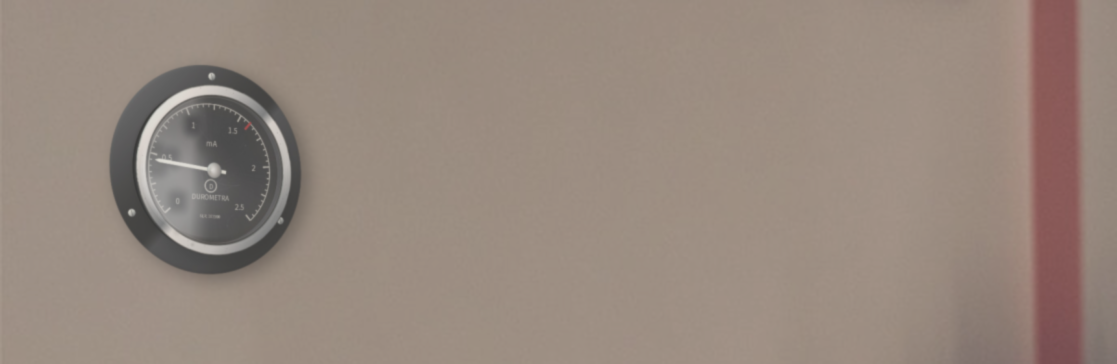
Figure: 0.45 mA
